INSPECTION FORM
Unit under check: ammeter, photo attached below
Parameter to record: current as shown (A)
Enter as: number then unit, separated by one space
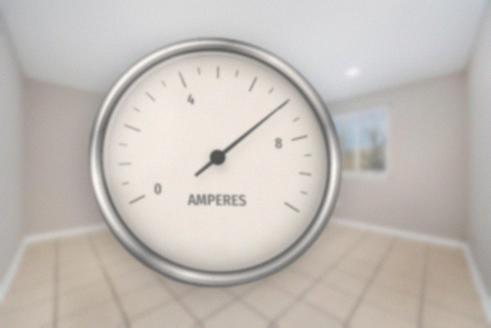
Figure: 7 A
